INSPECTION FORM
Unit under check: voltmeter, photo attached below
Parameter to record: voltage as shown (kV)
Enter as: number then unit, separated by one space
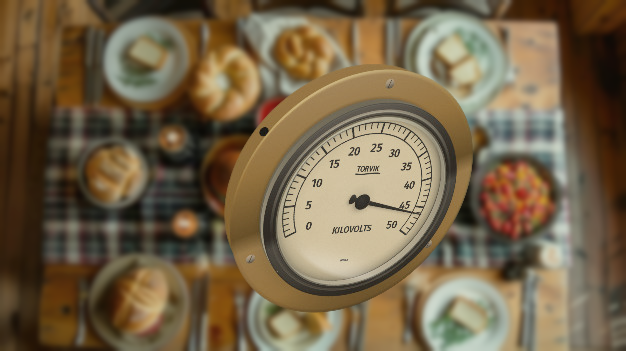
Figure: 46 kV
